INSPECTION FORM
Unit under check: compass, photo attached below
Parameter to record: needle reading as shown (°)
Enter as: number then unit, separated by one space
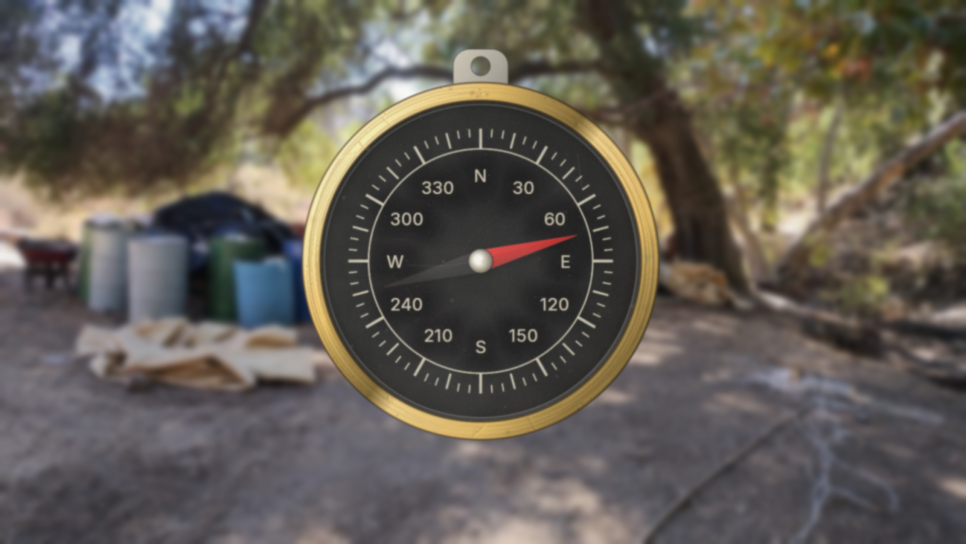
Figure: 75 °
